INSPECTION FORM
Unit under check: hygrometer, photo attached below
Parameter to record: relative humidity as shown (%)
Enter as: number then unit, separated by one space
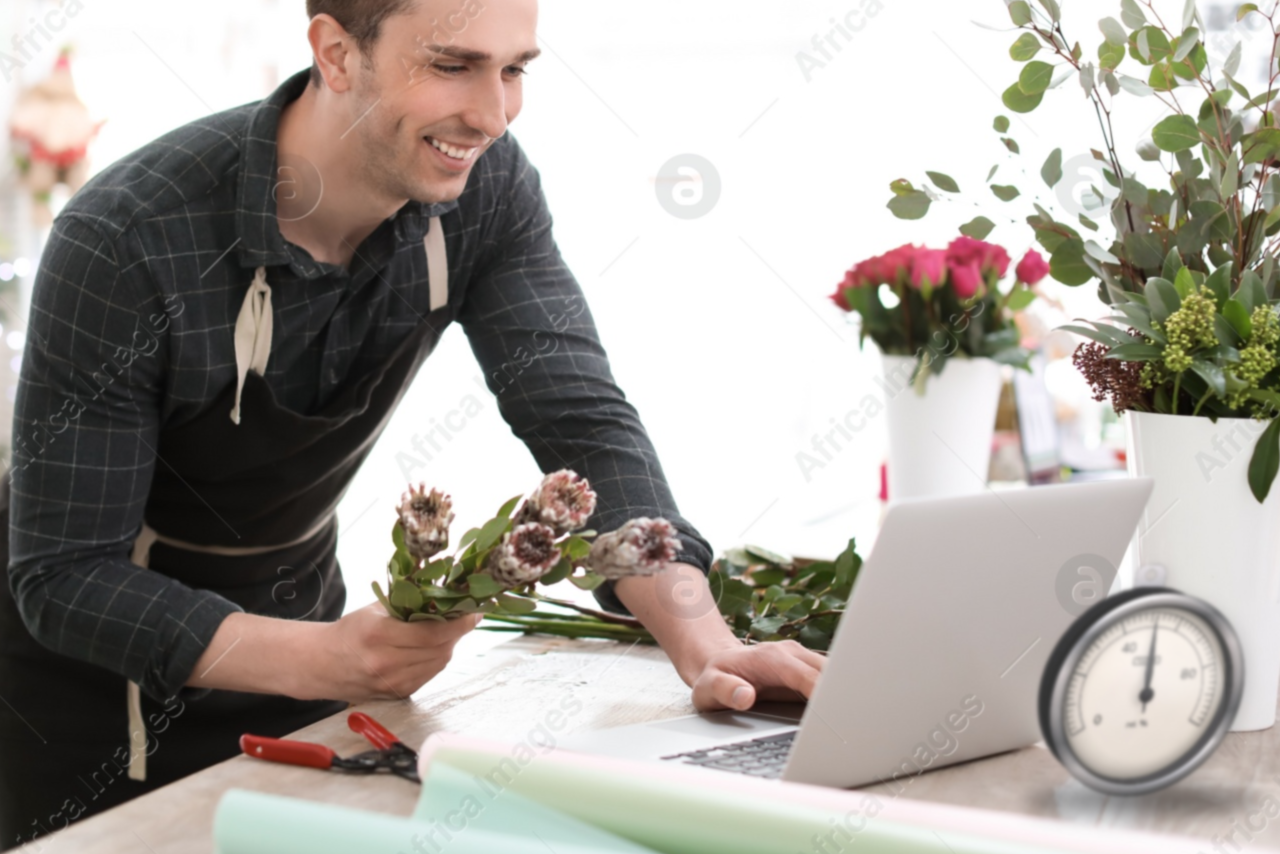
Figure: 50 %
